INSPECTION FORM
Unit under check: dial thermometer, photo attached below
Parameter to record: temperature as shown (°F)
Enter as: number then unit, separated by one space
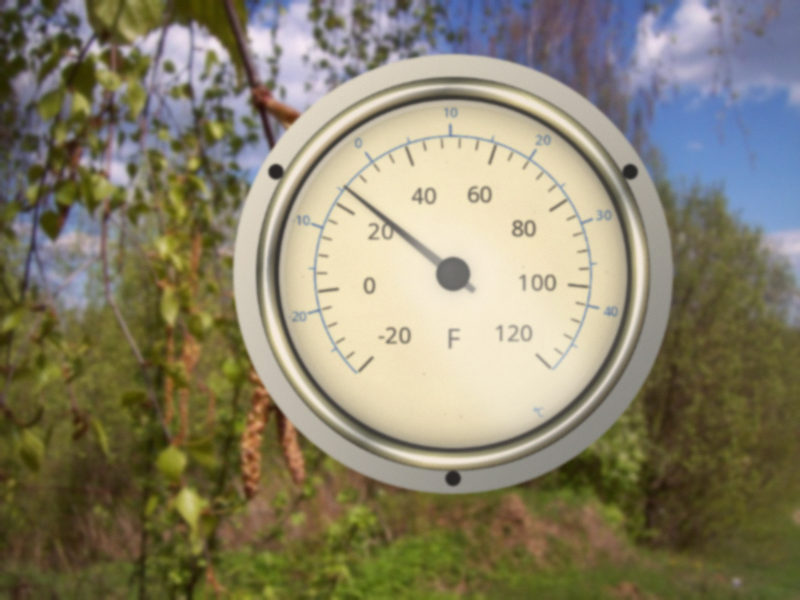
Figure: 24 °F
